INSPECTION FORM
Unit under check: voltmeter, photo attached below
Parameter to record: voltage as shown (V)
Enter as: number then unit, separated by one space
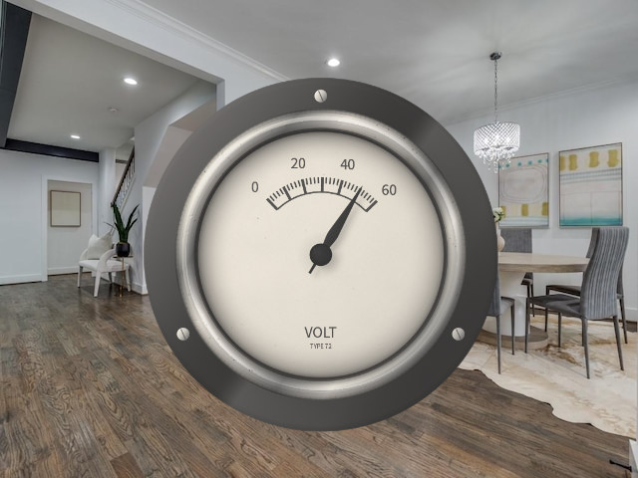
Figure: 50 V
